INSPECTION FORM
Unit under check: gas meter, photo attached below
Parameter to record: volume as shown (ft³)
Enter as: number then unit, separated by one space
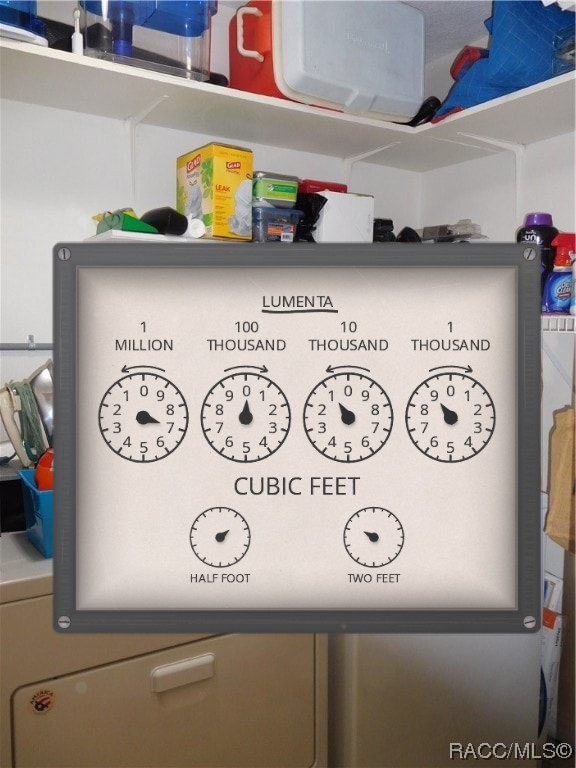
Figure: 700900 ft³
